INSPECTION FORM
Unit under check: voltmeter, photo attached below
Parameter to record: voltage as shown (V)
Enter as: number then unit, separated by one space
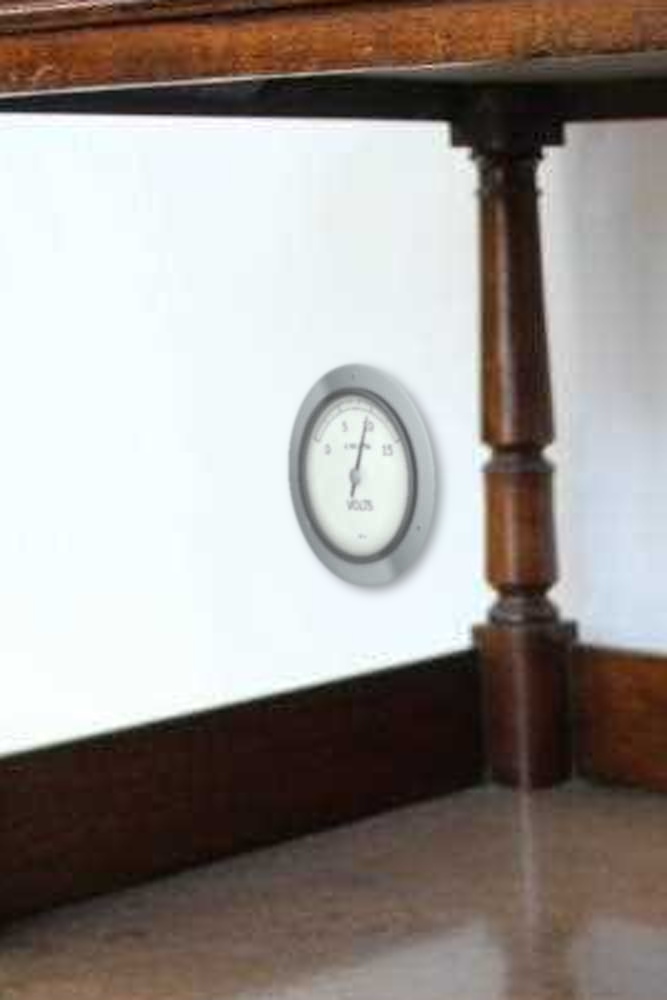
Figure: 10 V
